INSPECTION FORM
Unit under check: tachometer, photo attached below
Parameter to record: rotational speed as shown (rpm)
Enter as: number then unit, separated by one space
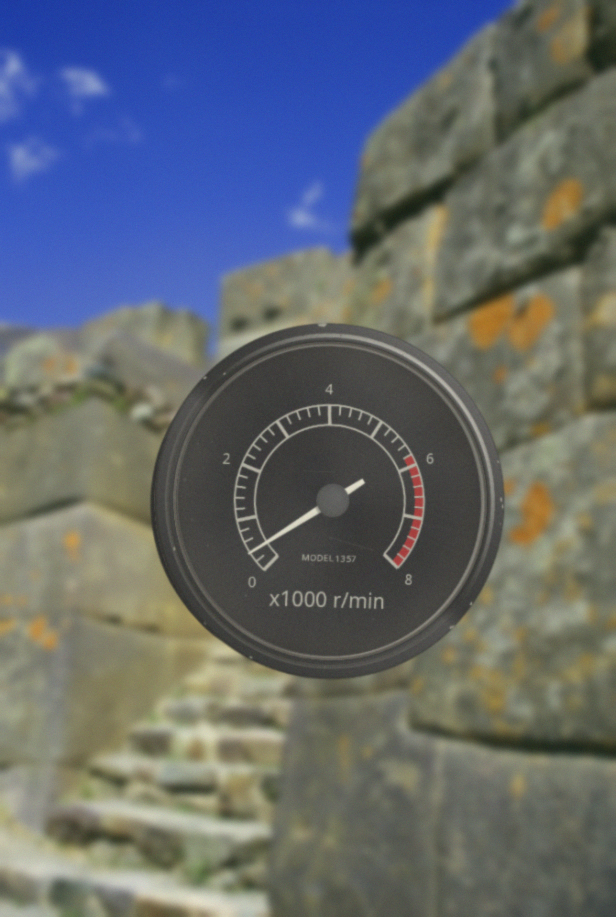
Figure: 400 rpm
